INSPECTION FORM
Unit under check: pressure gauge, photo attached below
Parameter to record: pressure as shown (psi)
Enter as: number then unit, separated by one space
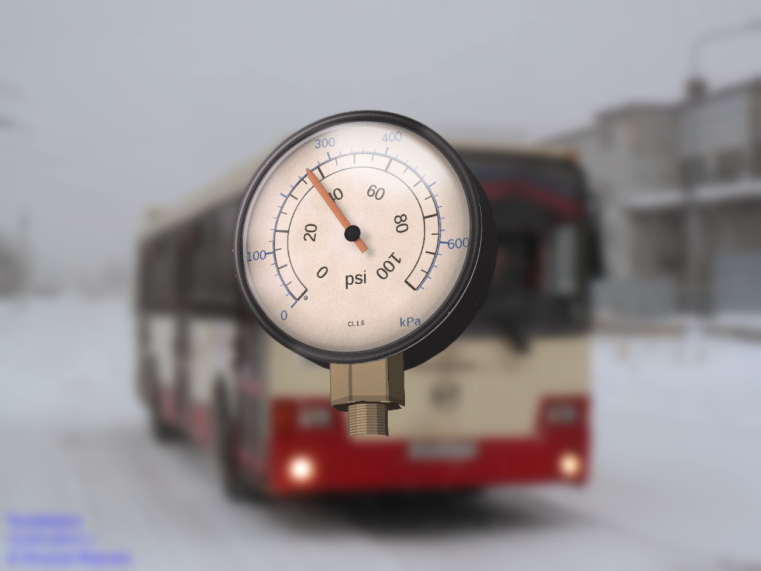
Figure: 37.5 psi
